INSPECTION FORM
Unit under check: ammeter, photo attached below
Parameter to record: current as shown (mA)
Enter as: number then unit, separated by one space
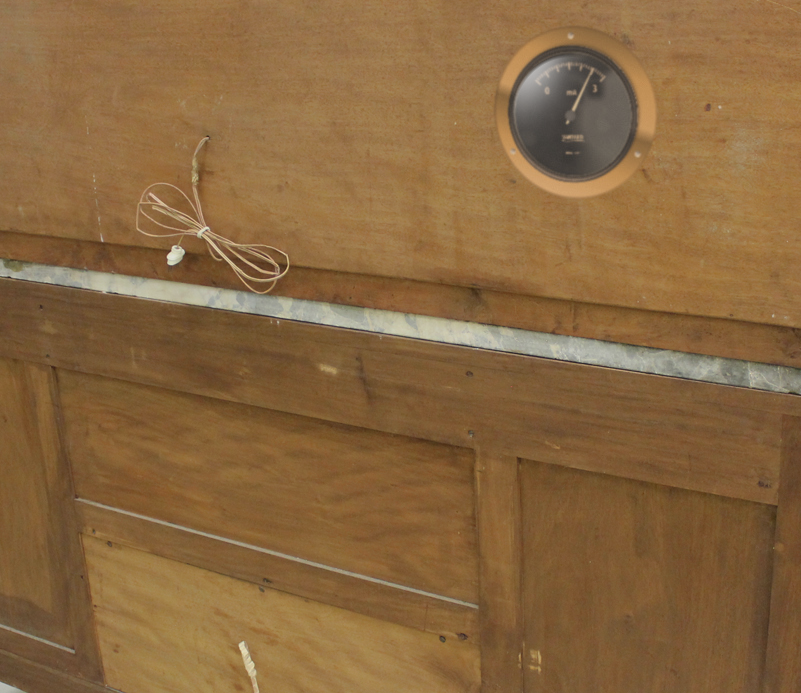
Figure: 2.5 mA
